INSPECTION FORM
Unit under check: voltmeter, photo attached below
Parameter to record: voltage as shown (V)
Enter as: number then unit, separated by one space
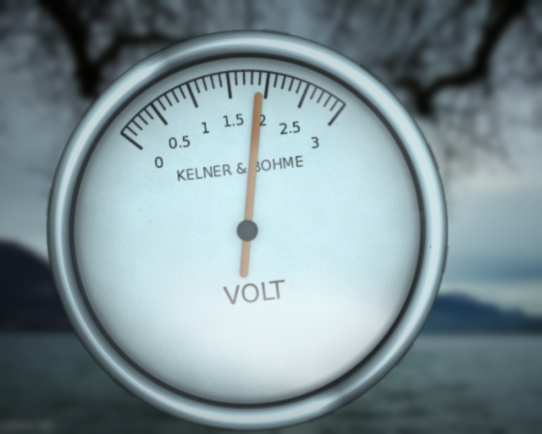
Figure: 1.9 V
